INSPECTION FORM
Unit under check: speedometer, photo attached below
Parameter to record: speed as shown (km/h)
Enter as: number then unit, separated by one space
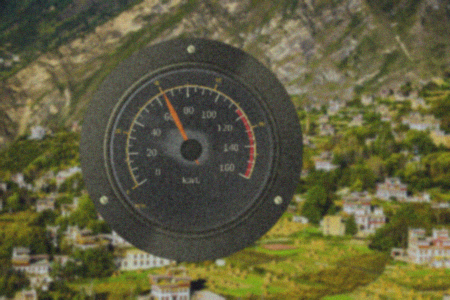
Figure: 65 km/h
